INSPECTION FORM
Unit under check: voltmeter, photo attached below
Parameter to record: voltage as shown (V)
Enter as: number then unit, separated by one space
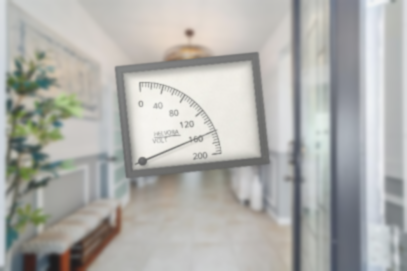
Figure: 160 V
